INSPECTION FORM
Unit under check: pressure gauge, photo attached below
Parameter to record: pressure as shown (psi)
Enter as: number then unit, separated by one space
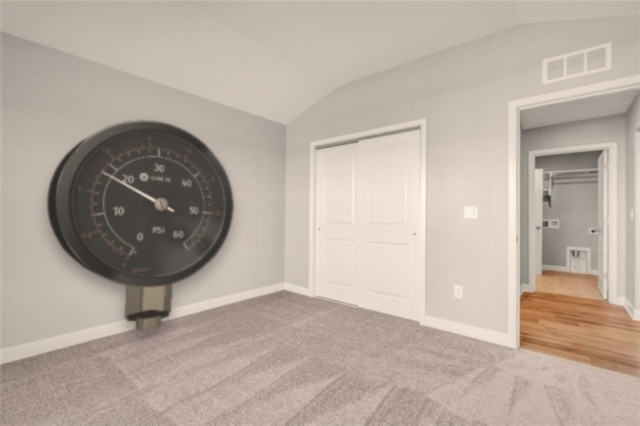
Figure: 18 psi
